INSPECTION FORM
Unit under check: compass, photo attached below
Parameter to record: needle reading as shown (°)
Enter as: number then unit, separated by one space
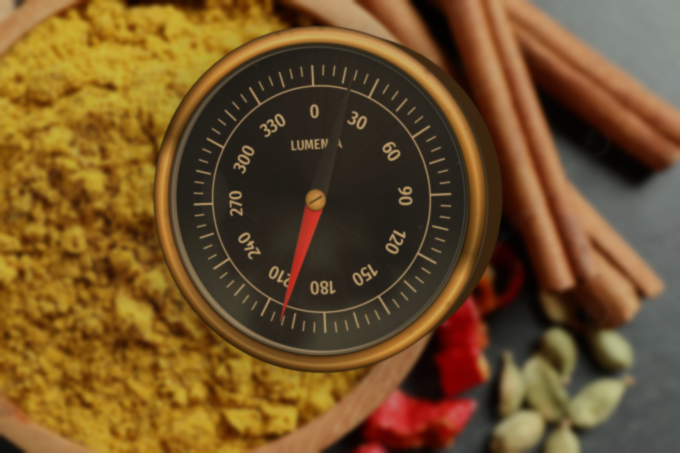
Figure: 200 °
